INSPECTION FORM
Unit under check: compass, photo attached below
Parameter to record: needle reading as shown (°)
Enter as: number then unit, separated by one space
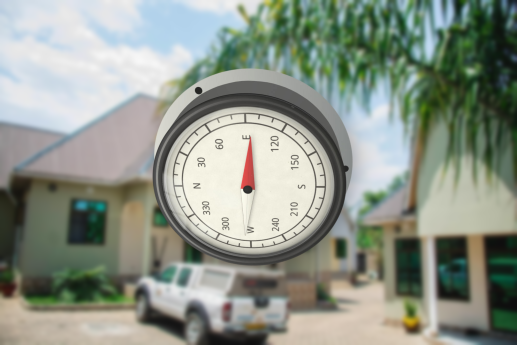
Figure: 95 °
